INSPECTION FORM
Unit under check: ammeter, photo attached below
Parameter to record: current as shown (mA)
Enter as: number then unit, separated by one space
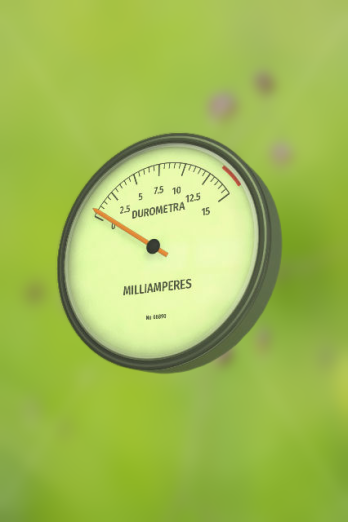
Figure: 0.5 mA
